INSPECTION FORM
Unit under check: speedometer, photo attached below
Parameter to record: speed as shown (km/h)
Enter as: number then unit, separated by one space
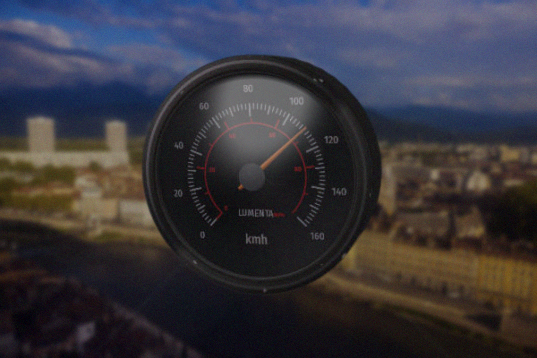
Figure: 110 km/h
